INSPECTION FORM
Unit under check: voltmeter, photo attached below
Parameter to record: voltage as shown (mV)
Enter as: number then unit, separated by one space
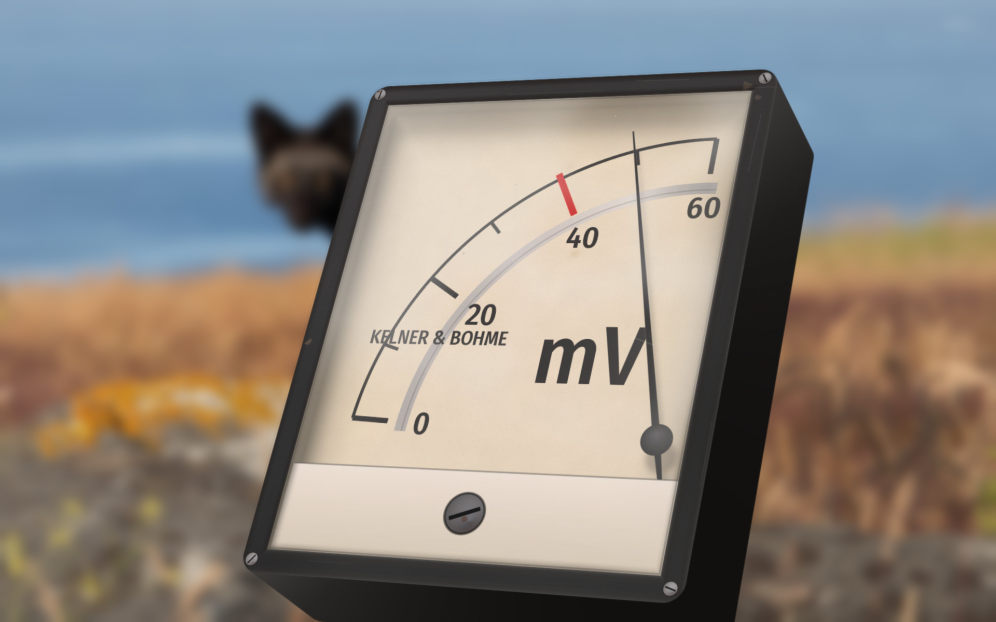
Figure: 50 mV
